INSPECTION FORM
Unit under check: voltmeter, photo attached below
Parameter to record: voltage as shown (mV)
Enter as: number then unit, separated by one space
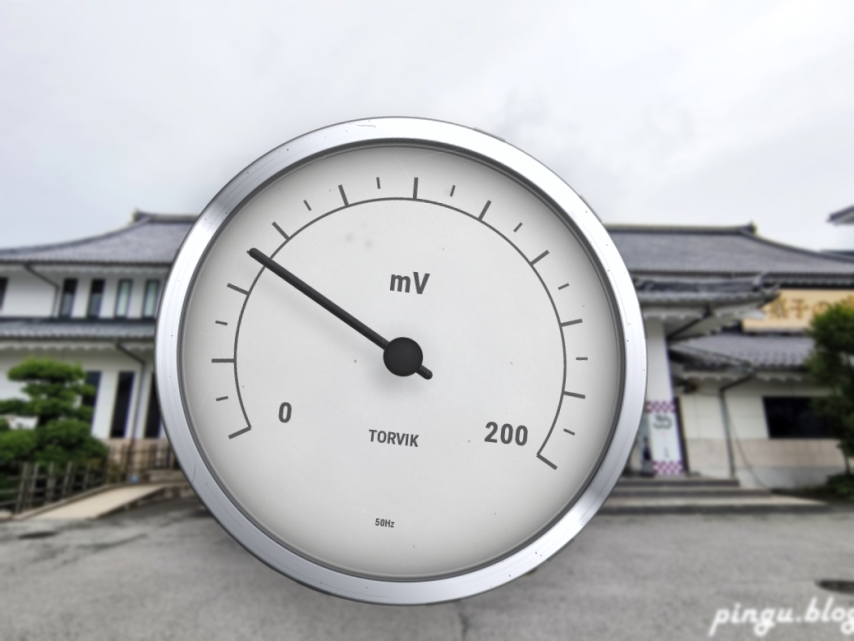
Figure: 50 mV
